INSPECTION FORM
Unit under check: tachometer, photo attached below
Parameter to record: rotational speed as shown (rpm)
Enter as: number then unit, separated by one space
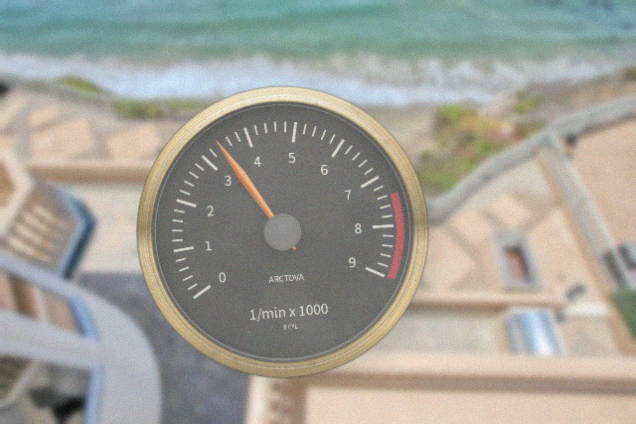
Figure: 3400 rpm
